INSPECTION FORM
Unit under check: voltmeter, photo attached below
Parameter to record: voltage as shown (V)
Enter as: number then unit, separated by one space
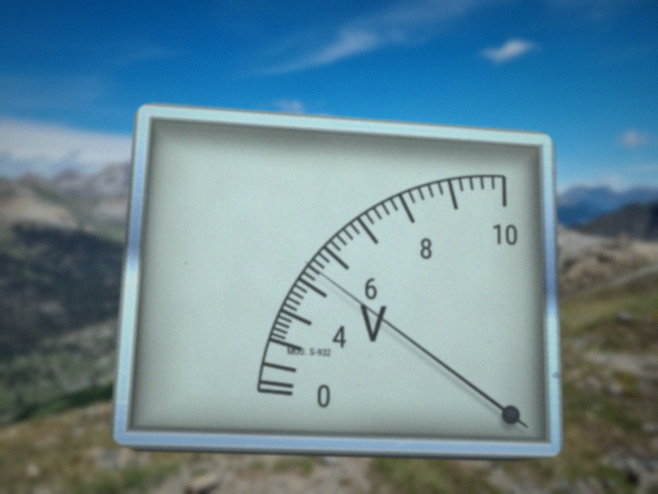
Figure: 5.4 V
